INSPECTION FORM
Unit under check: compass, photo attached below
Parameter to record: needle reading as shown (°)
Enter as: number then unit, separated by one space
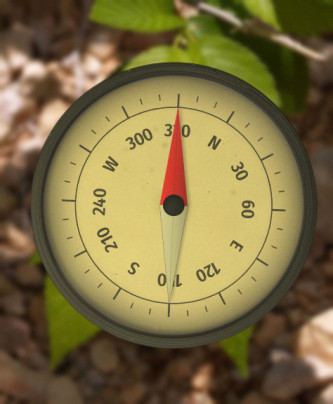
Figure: 330 °
